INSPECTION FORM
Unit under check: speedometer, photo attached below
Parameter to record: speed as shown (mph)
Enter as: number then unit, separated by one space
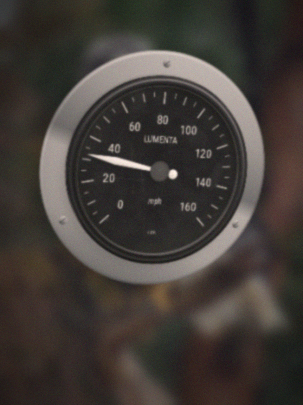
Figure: 32.5 mph
